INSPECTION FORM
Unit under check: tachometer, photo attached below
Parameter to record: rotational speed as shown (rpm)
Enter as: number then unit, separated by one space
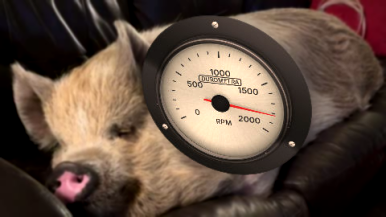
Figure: 1800 rpm
